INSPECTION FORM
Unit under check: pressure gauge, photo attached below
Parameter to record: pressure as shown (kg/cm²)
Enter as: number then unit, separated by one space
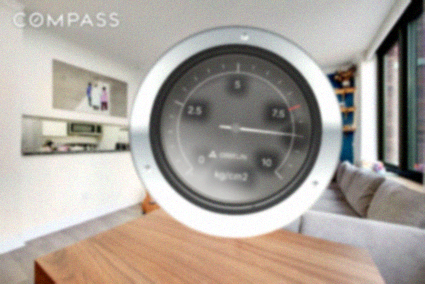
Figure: 8.5 kg/cm²
